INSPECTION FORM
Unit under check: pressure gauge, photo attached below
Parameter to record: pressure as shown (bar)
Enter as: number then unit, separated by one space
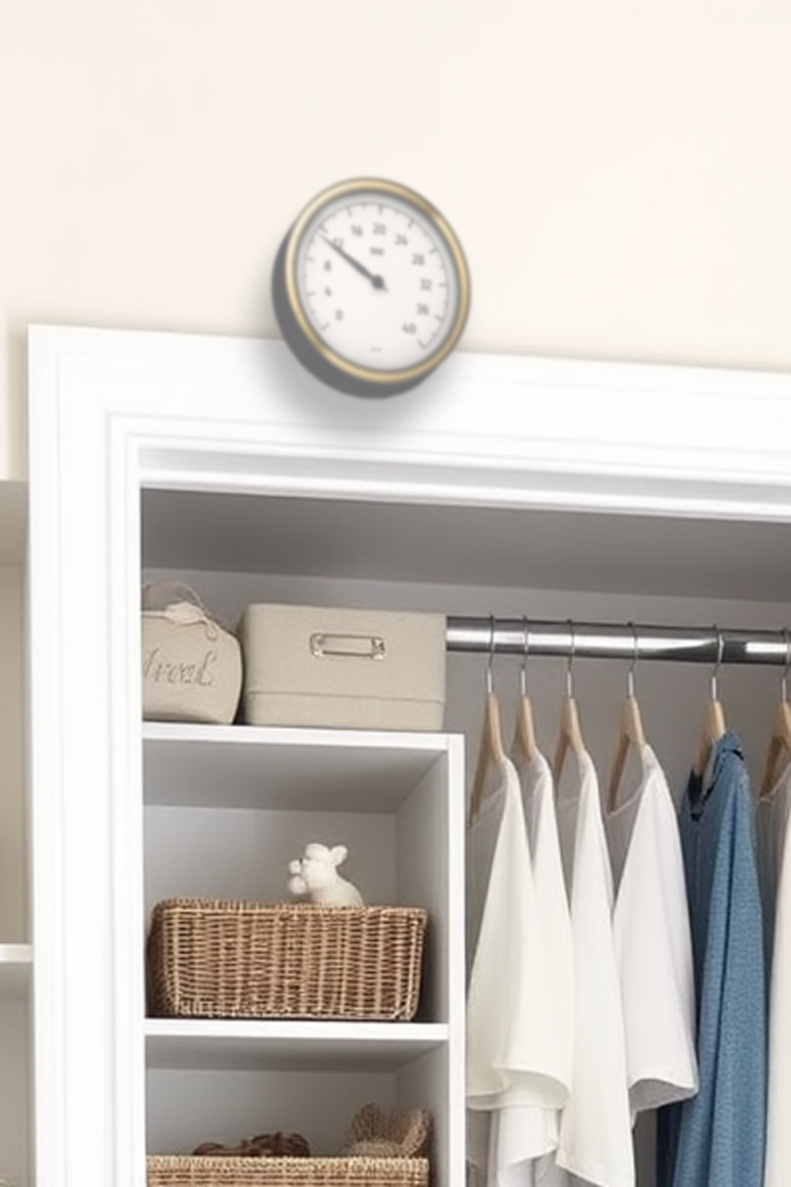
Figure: 11 bar
